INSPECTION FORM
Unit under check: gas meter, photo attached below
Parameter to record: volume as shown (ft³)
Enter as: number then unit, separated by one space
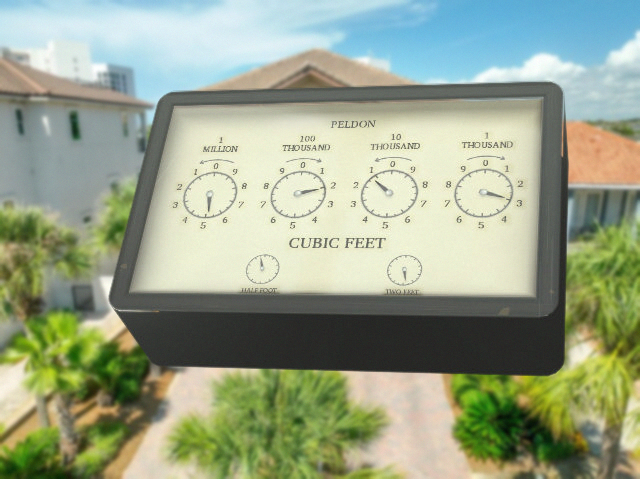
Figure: 521300 ft³
